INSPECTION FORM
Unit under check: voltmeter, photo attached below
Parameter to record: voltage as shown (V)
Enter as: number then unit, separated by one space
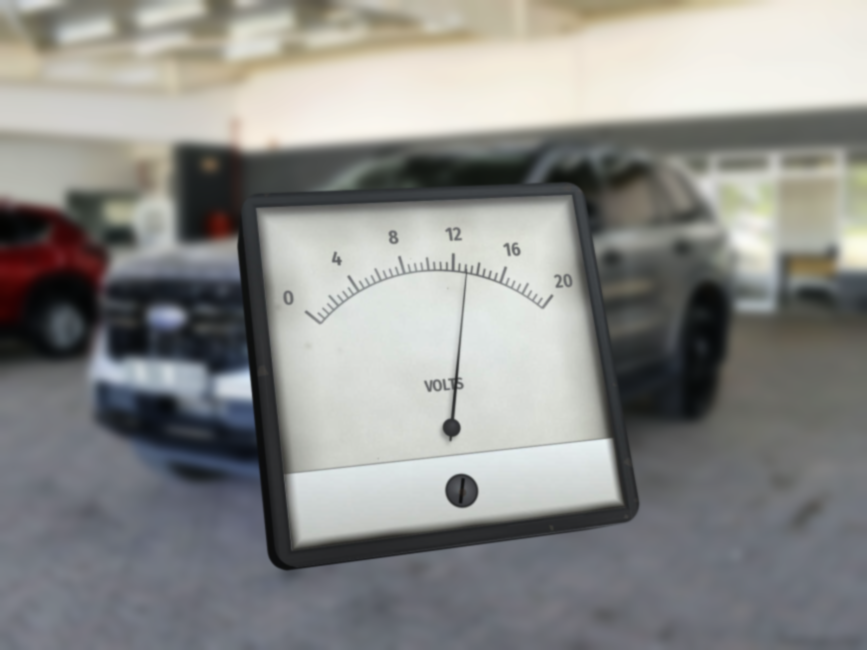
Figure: 13 V
